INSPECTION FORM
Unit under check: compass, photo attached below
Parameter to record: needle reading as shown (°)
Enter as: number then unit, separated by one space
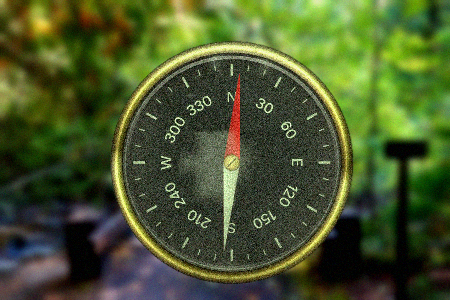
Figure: 5 °
